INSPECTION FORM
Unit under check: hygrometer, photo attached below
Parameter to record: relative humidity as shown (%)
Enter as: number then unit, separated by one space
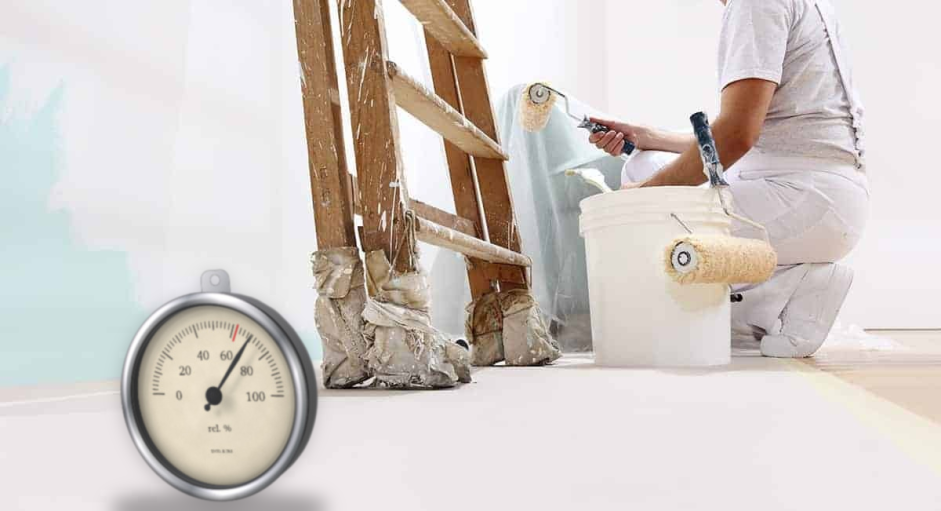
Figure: 70 %
